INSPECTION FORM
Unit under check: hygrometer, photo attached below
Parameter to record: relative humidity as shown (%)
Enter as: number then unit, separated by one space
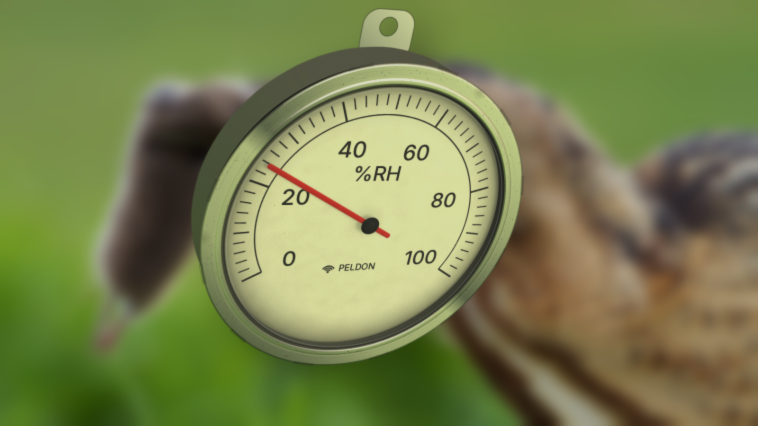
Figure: 24 %
